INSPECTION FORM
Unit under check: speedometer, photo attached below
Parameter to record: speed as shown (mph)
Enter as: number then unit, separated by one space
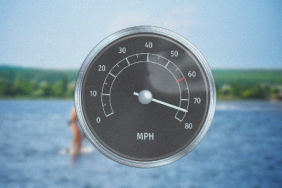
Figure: 75 mph
